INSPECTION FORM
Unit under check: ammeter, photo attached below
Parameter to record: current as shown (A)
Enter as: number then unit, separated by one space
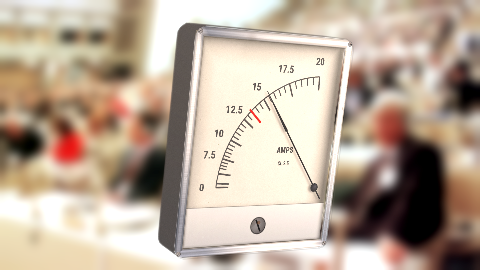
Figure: 15.5 A
